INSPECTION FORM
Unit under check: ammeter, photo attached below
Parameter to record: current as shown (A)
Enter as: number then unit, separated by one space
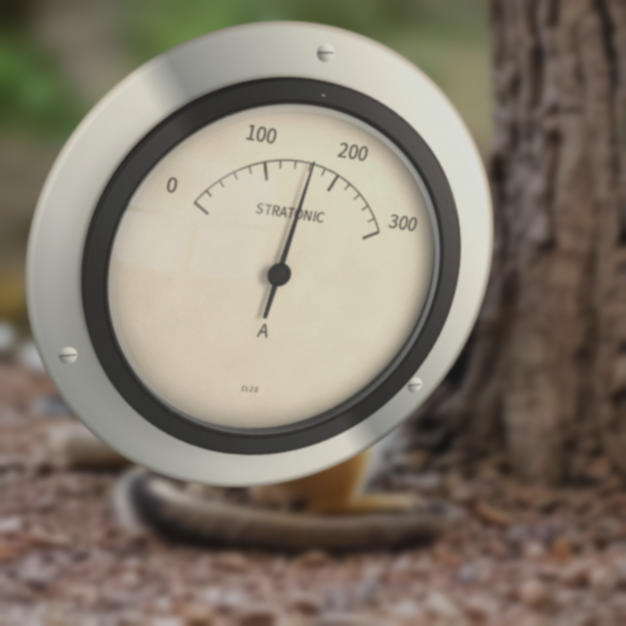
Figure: 160 A
